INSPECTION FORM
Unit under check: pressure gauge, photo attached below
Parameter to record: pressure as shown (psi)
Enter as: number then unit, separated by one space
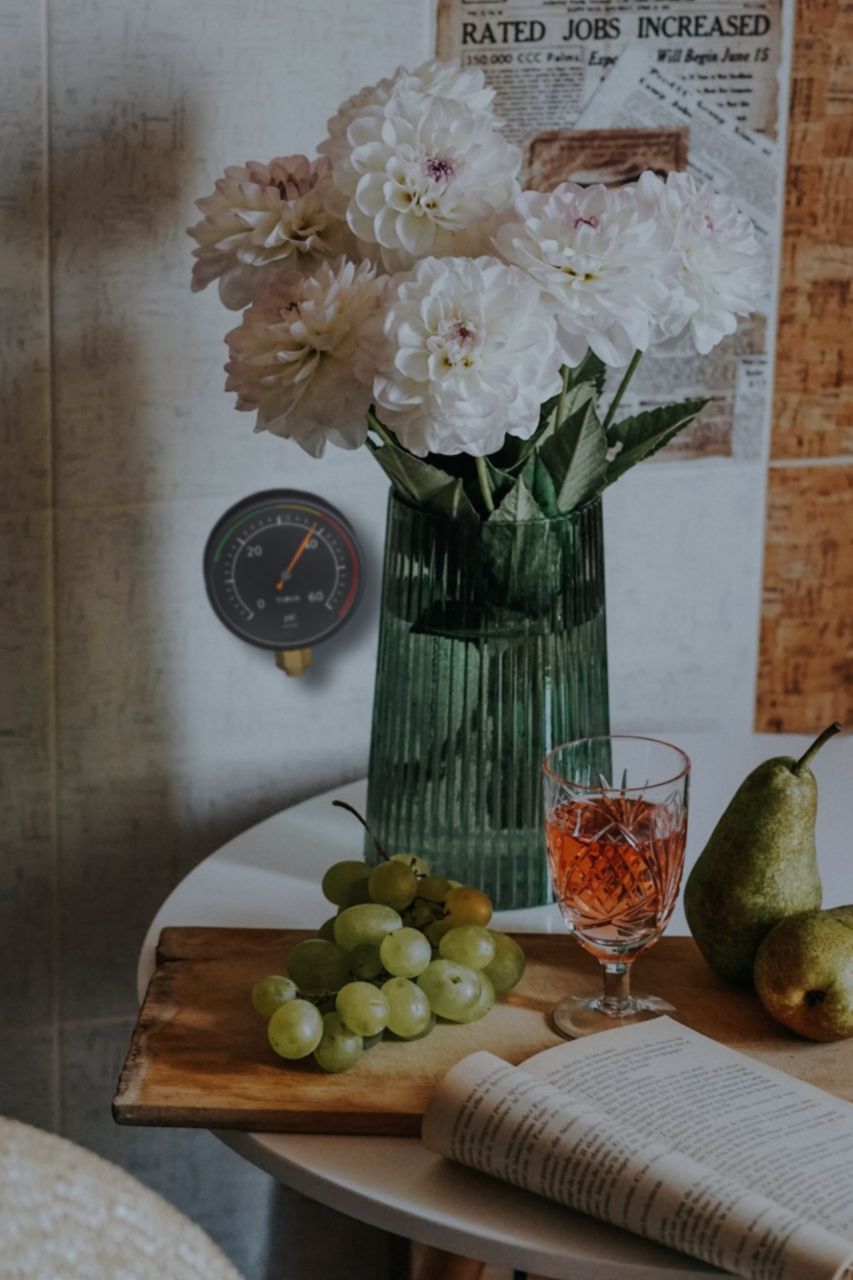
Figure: 38 psi
